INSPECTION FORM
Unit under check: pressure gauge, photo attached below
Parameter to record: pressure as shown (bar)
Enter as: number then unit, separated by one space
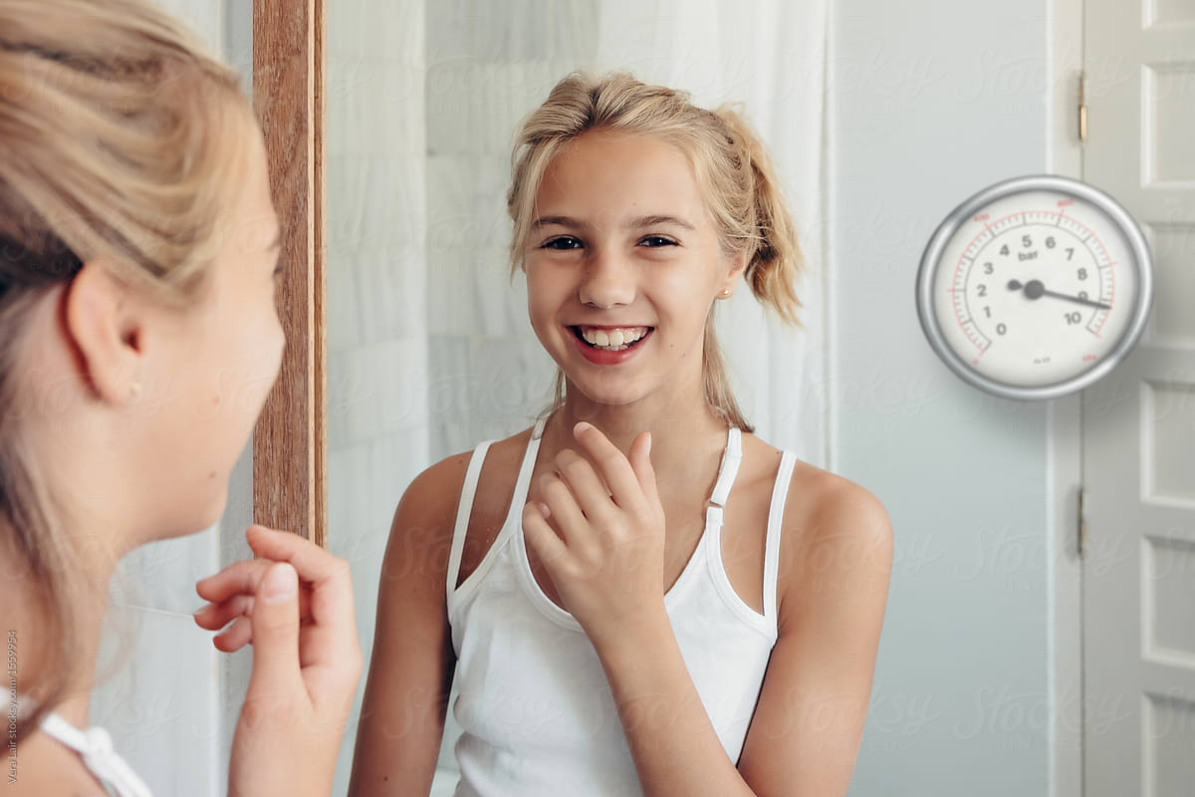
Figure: 9.2 bar
